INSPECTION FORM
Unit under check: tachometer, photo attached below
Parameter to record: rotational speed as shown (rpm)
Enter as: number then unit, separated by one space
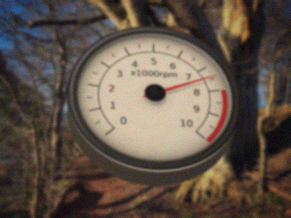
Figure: 7500 rpm
